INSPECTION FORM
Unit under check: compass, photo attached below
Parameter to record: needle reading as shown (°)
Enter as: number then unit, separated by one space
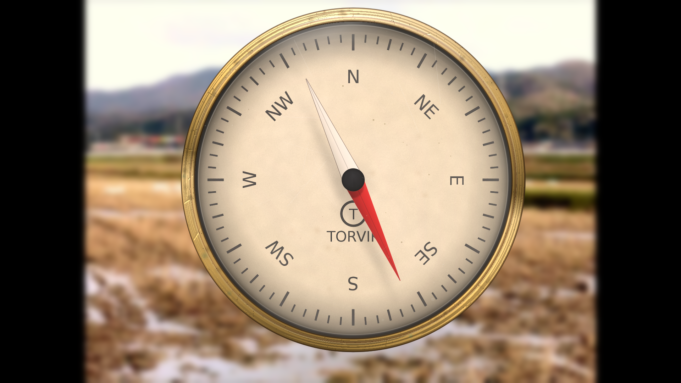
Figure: 155 °
